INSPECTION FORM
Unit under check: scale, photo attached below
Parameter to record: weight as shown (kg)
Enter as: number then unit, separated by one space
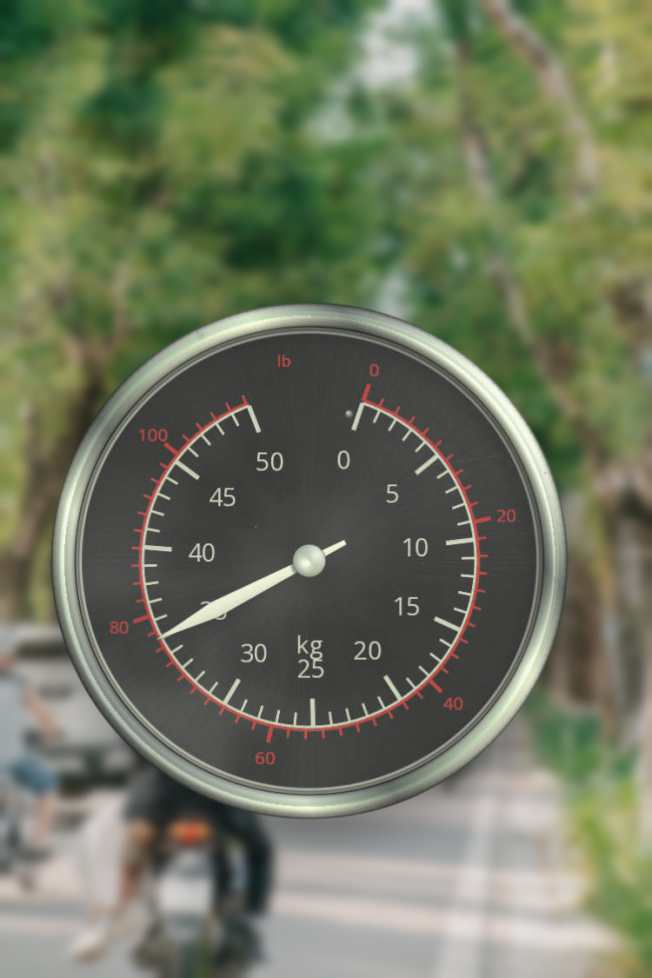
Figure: 35 kg
